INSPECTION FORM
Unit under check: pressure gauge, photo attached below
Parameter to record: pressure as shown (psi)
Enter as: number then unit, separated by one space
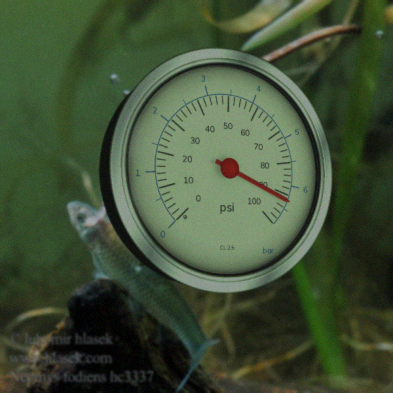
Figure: 92 psi
